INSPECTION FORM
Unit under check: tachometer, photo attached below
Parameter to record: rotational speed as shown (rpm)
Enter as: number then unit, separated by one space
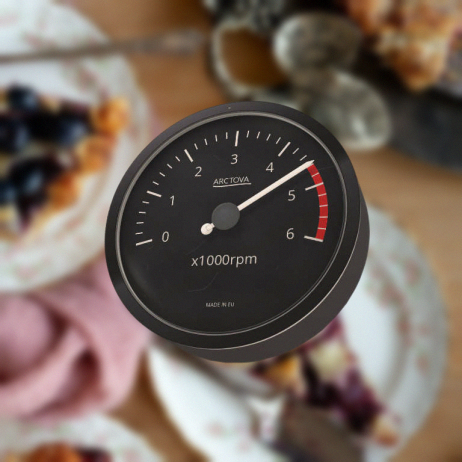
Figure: 4600 rpm
